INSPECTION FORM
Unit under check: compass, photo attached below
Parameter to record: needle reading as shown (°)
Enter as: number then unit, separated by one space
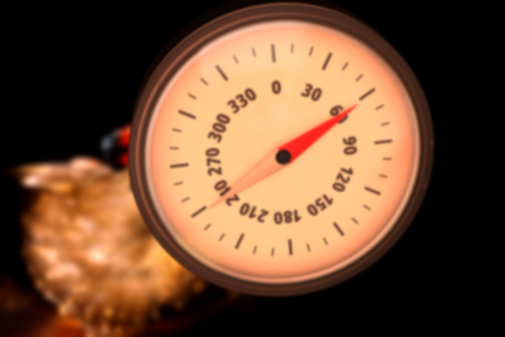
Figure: 60 °
